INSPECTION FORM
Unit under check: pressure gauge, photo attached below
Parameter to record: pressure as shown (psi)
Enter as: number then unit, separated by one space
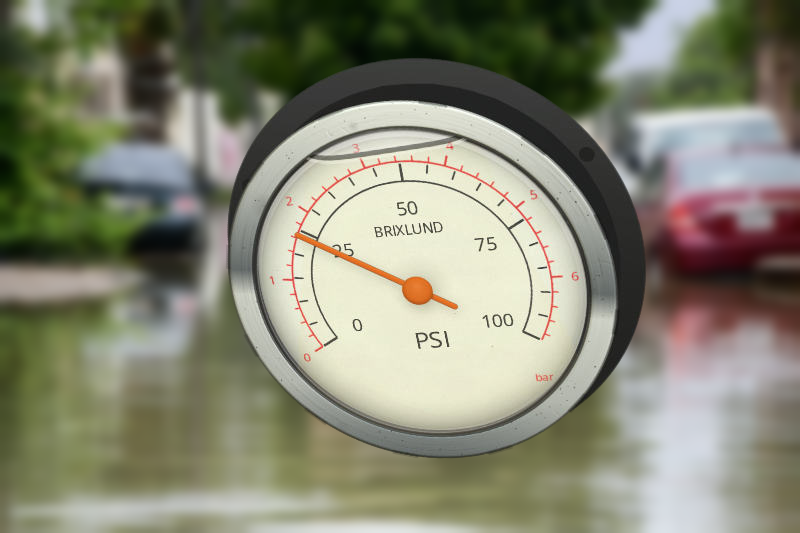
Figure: 25 psi
